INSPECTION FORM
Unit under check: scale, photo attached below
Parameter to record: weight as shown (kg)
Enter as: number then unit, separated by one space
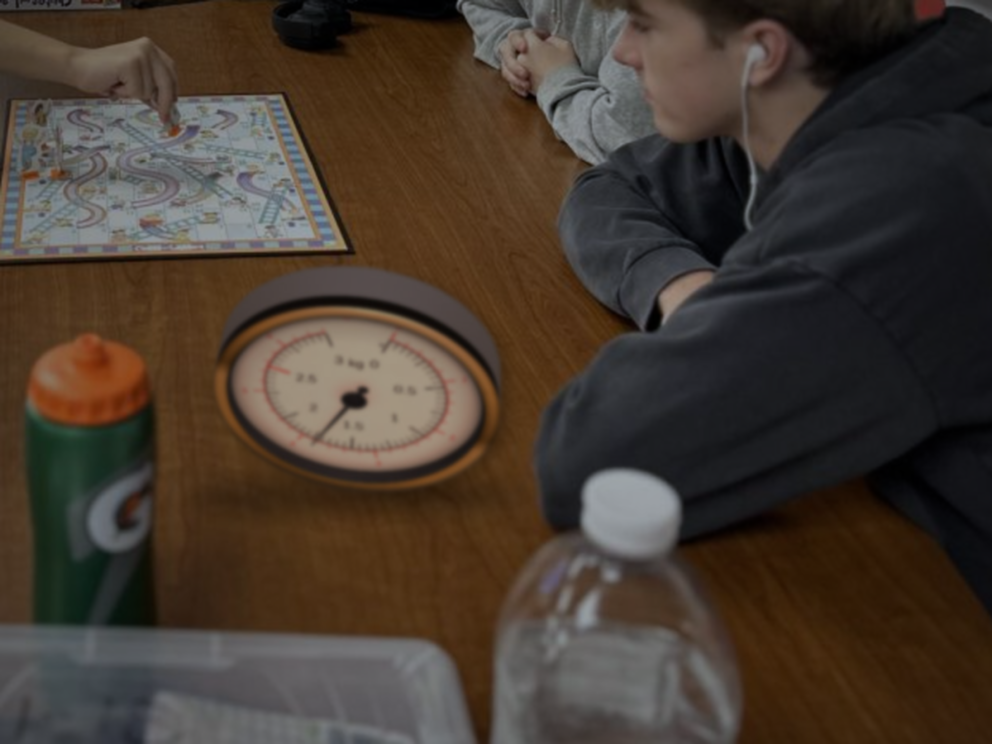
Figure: 1.75 kg
